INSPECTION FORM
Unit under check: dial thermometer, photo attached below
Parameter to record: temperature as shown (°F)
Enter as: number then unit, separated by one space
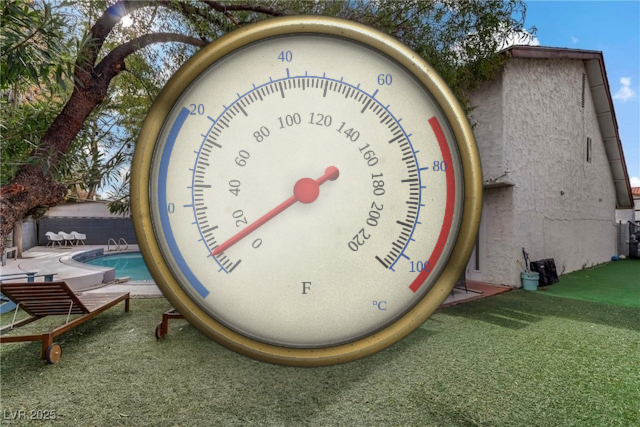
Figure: 10 °F
